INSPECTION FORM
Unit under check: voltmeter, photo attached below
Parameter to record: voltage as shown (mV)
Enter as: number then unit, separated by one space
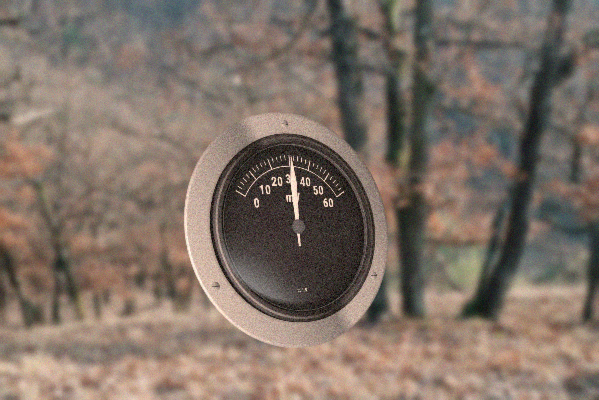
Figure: 30 mV
